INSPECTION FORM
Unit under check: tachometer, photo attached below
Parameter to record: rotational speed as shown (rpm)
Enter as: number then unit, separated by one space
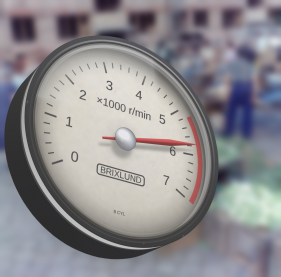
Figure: 5800 rpm
